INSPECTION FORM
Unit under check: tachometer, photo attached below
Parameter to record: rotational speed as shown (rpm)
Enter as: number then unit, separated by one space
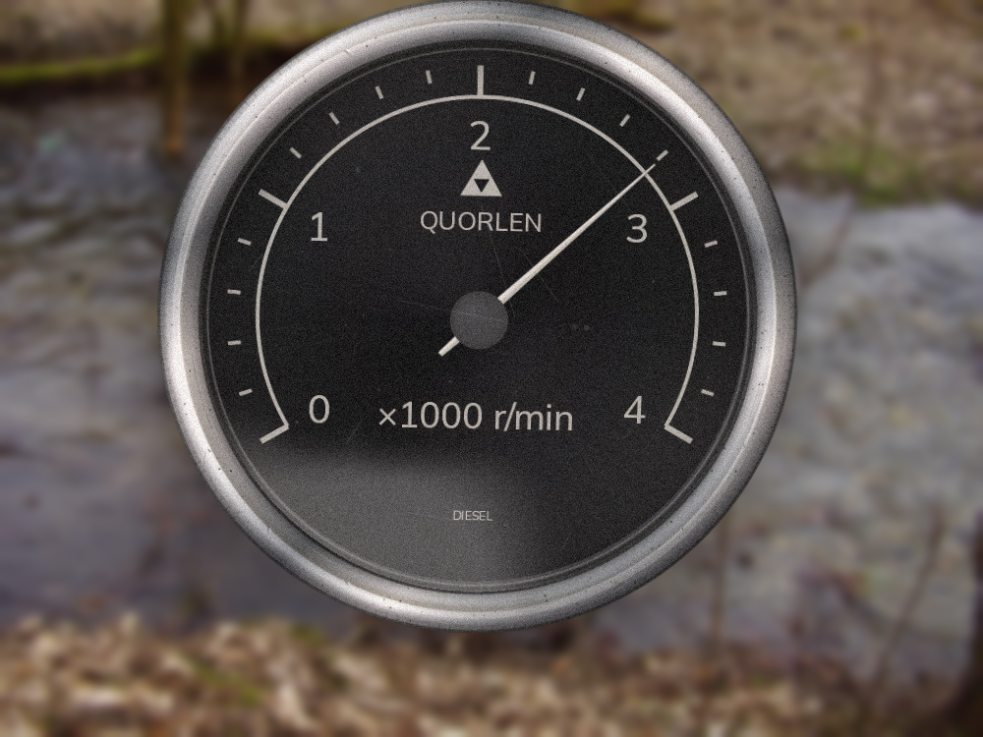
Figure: 2800 rpm
